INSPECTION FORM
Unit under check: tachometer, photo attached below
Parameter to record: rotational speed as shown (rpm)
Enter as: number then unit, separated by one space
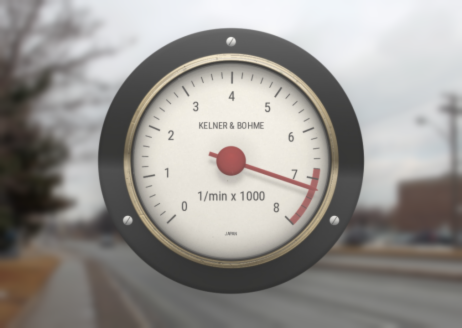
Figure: 7200 rpm
